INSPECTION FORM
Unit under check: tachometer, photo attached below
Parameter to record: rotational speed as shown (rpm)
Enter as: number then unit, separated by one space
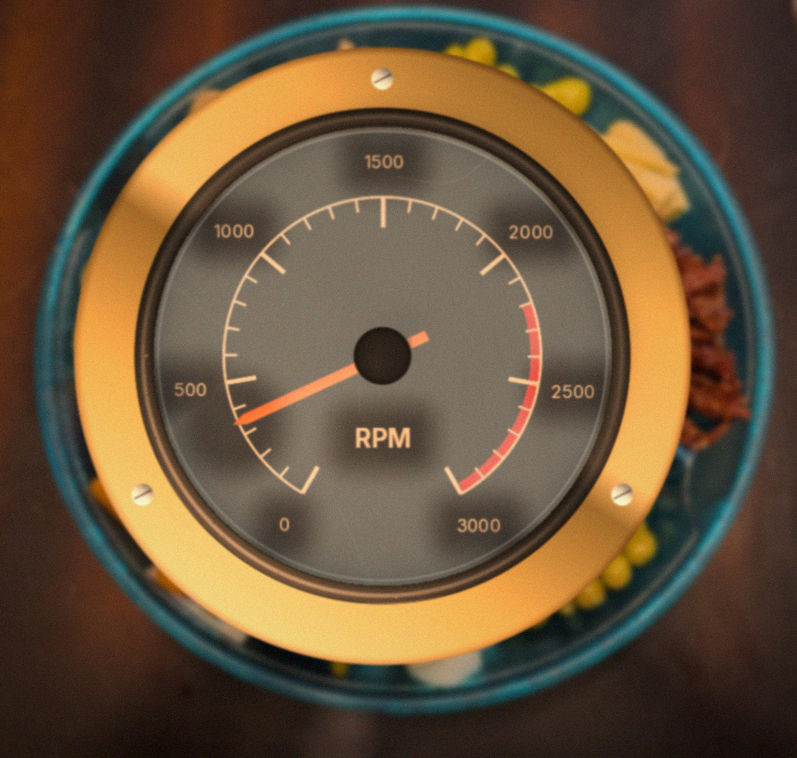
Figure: 350 rpm
